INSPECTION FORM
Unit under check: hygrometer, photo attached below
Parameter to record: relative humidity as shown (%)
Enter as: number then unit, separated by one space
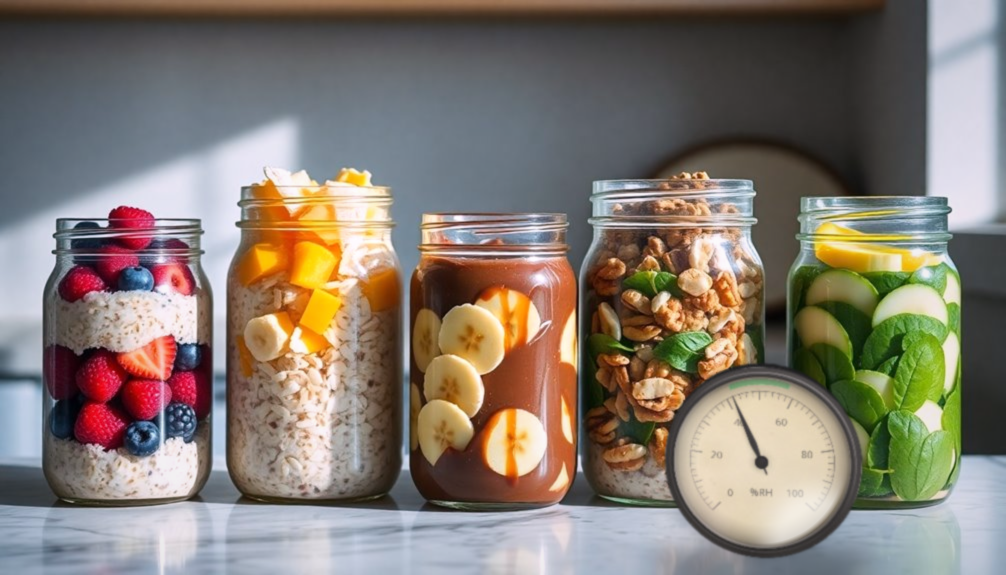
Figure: 42 %
